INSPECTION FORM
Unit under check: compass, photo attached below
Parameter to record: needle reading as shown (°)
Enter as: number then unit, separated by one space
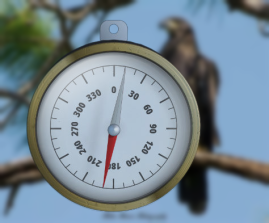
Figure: 190 °
